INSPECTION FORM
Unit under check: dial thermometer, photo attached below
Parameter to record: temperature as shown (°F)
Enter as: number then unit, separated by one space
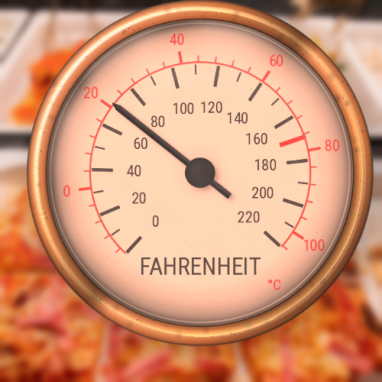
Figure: 70 °F
